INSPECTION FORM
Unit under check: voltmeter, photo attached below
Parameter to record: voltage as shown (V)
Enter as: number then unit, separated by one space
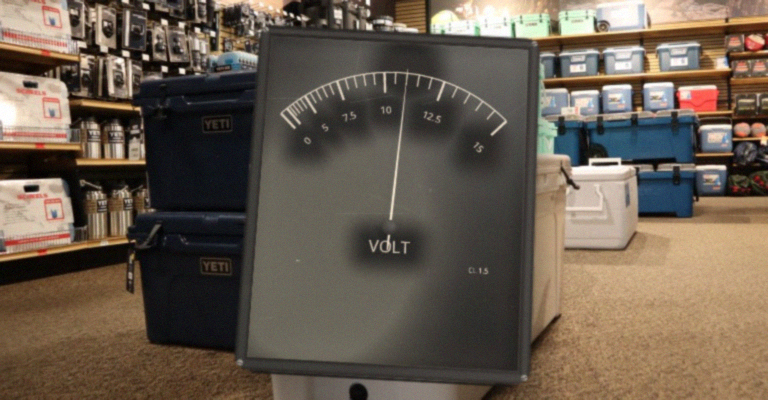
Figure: 11 V
